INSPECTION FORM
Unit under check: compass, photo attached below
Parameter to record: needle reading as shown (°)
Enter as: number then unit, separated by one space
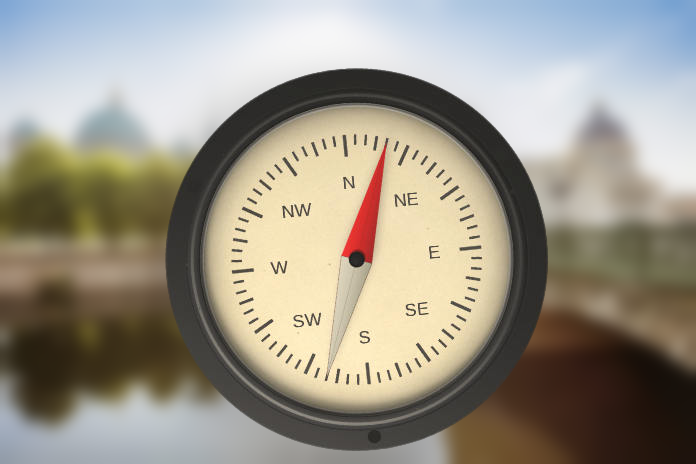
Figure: 20 °
